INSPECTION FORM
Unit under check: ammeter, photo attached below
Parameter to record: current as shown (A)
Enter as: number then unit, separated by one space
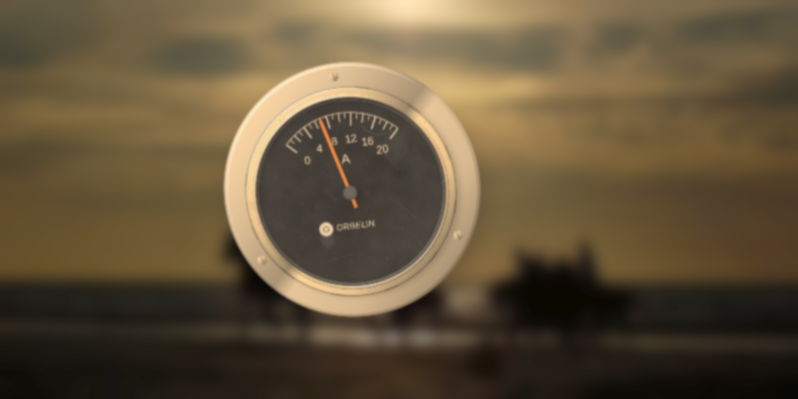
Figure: 7 A
